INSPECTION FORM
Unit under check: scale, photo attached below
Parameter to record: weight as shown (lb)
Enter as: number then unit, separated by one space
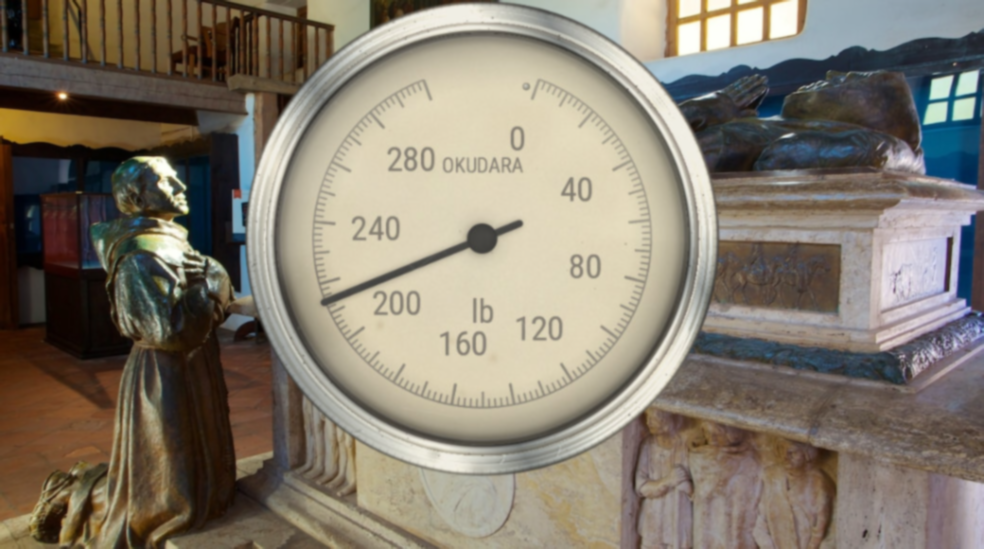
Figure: 214 lb
